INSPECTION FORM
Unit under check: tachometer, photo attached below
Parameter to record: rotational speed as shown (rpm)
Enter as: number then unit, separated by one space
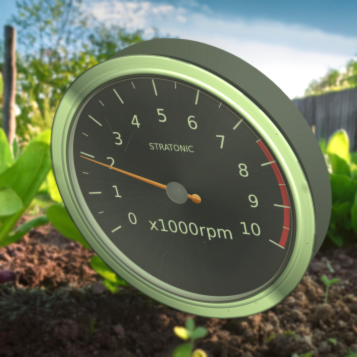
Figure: 2000 rpm
